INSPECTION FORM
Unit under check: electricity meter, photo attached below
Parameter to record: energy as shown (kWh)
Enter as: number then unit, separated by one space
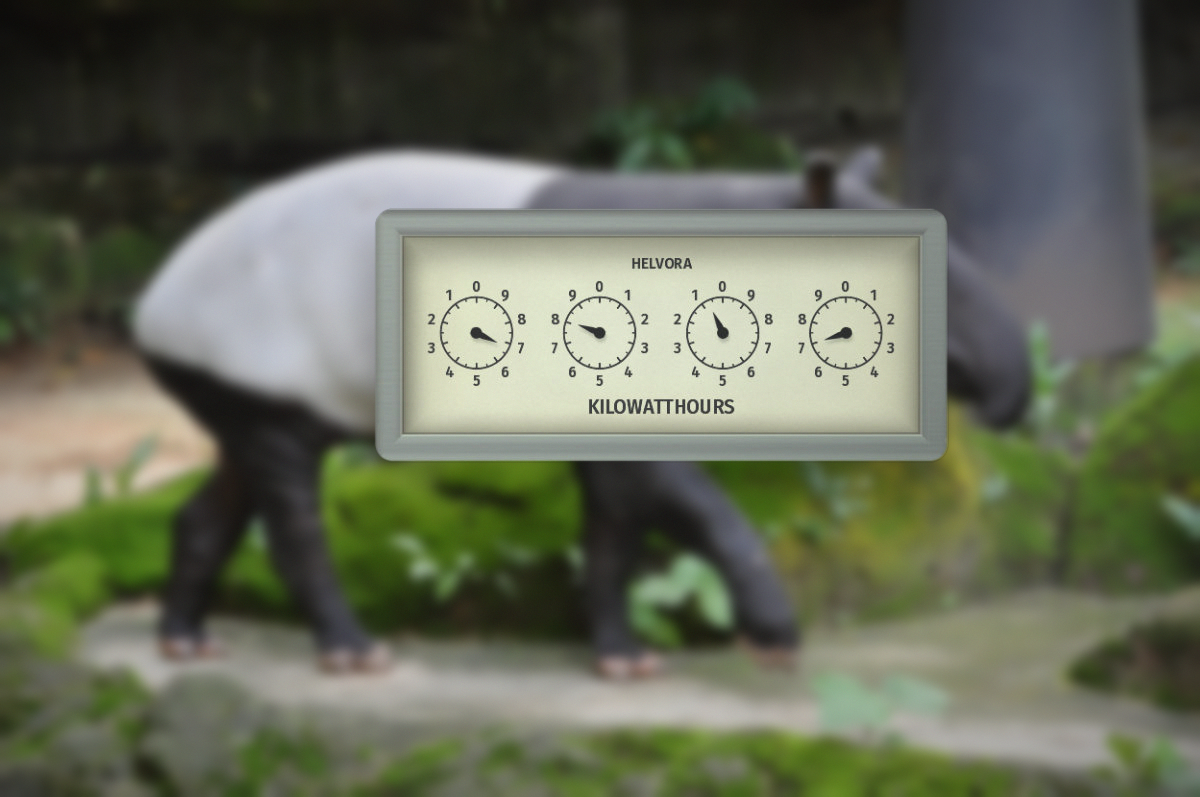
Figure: 6807 kWh
